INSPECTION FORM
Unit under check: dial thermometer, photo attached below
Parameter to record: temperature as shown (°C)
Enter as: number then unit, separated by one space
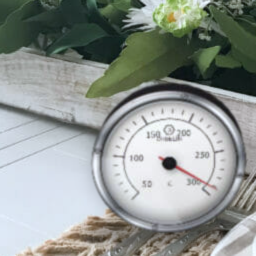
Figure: 290 °C
